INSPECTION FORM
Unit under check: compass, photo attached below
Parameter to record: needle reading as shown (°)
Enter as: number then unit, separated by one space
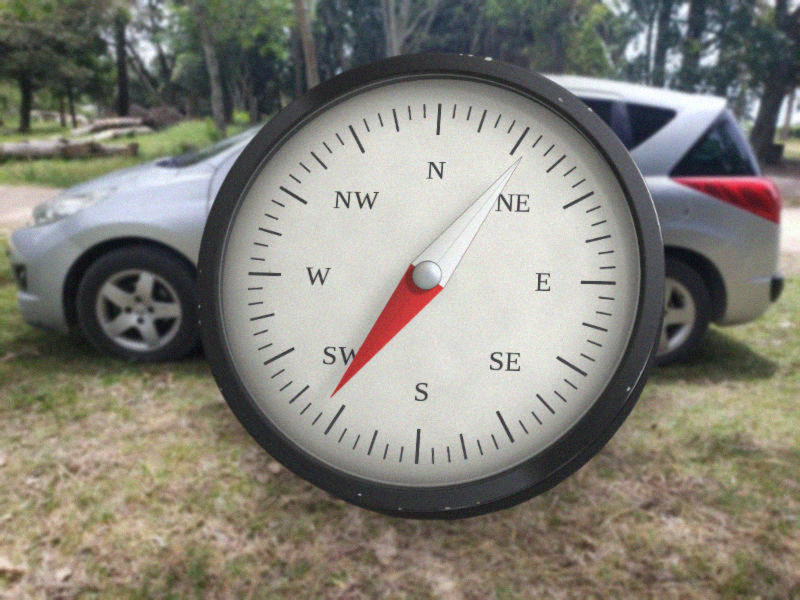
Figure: 215 °
